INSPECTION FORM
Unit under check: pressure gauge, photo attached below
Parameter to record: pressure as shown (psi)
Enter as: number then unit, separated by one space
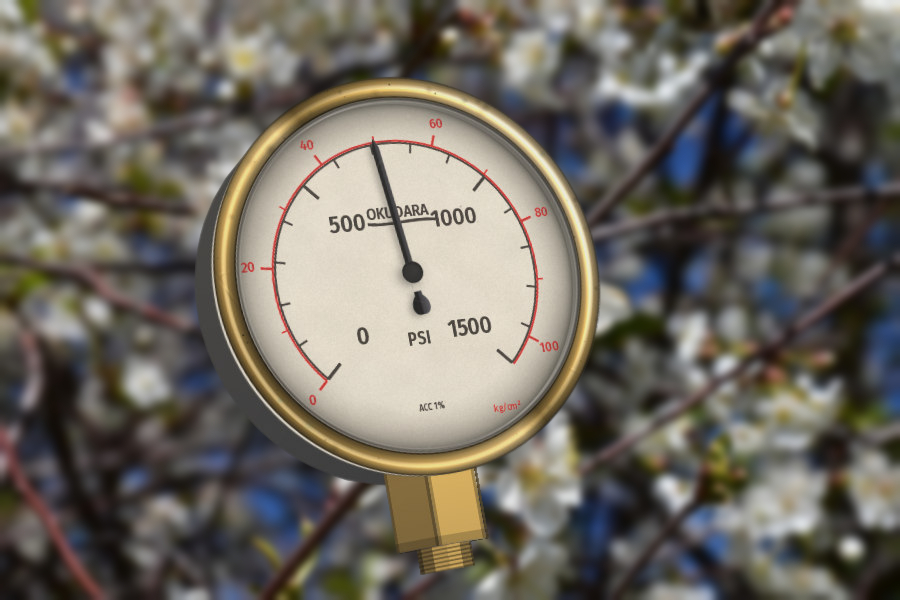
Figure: 700 psi
